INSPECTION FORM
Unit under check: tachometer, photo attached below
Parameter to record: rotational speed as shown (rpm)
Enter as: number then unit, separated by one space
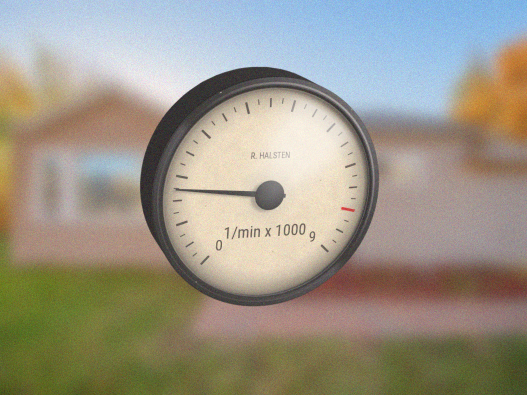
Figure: 1750 rpm
